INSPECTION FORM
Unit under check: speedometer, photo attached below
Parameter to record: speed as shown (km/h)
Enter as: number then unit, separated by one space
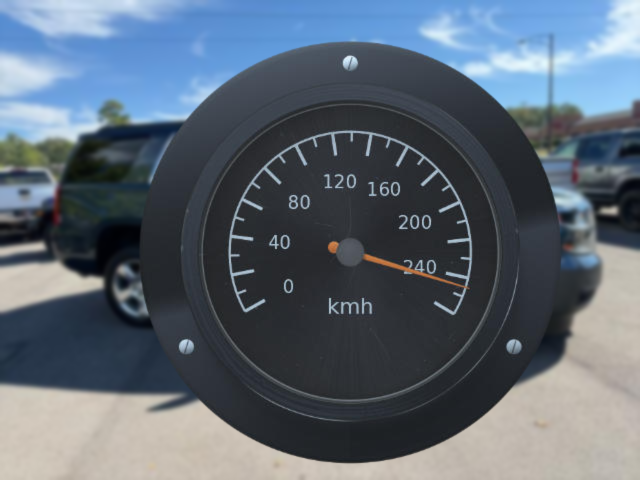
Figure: 245 km/h
